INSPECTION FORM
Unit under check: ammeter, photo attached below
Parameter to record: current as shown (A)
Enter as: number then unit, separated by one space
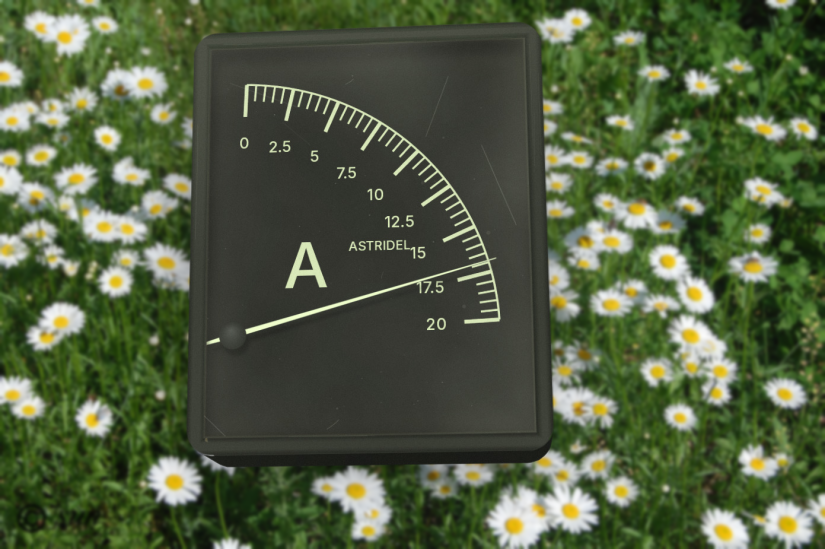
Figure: 17 A
